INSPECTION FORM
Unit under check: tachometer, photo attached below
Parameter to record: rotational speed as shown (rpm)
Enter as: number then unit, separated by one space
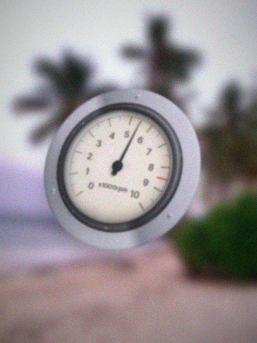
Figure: 5500 rpm
